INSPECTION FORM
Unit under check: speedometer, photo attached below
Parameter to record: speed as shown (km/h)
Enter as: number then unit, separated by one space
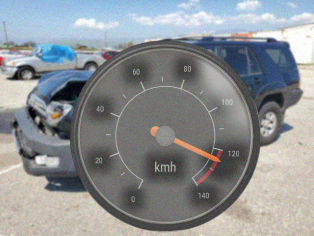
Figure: 125 km/h
